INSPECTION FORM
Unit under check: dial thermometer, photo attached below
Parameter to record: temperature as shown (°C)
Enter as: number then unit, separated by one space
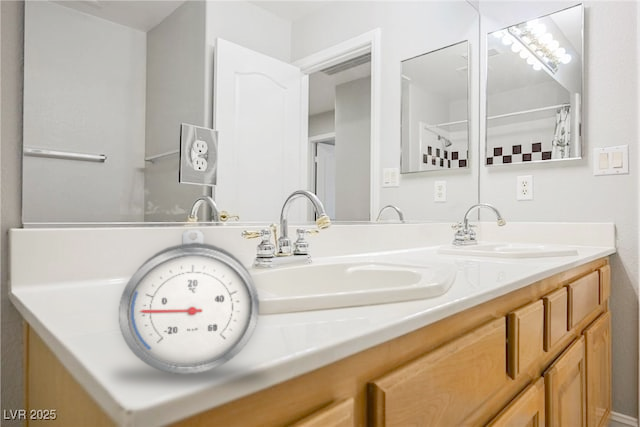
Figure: -6 °C
